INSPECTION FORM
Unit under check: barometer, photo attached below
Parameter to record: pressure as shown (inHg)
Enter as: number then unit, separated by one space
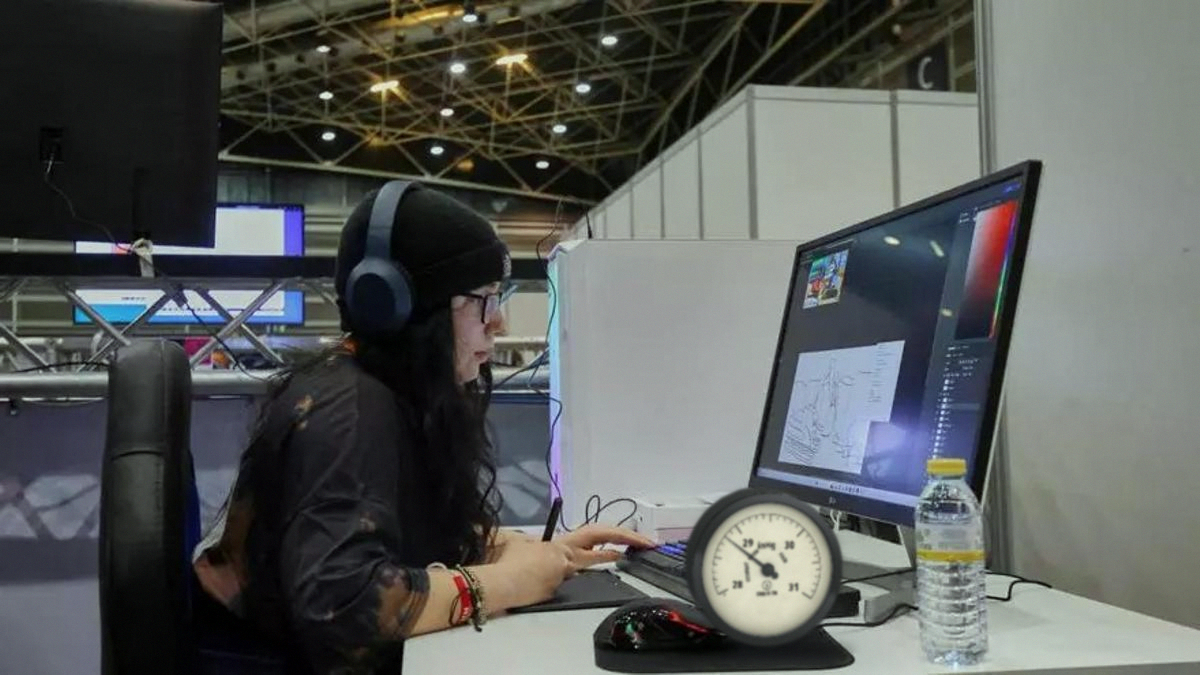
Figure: 28.8 inHg
